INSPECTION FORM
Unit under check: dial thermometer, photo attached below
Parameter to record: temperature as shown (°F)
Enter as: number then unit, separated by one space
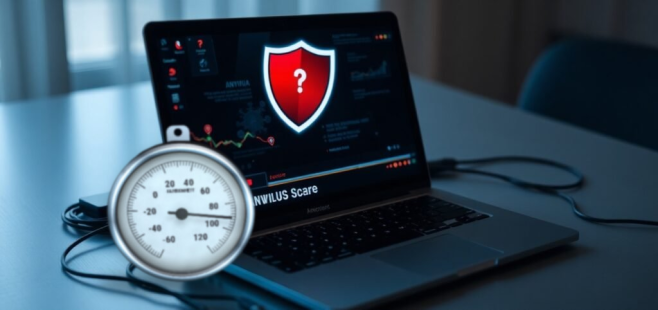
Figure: 90 °F
